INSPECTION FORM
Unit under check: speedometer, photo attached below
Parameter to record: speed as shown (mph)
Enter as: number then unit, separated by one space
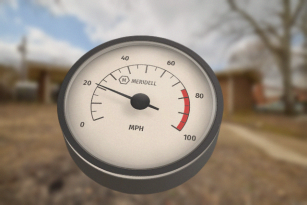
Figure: 20 mph
